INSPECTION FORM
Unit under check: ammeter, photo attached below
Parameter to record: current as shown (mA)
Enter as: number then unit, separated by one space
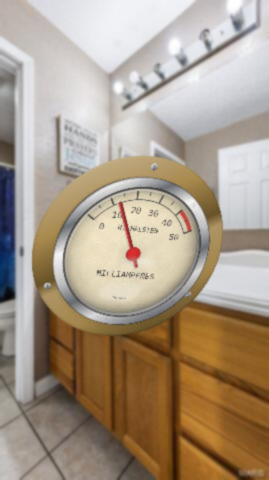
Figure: 12.5 mA
